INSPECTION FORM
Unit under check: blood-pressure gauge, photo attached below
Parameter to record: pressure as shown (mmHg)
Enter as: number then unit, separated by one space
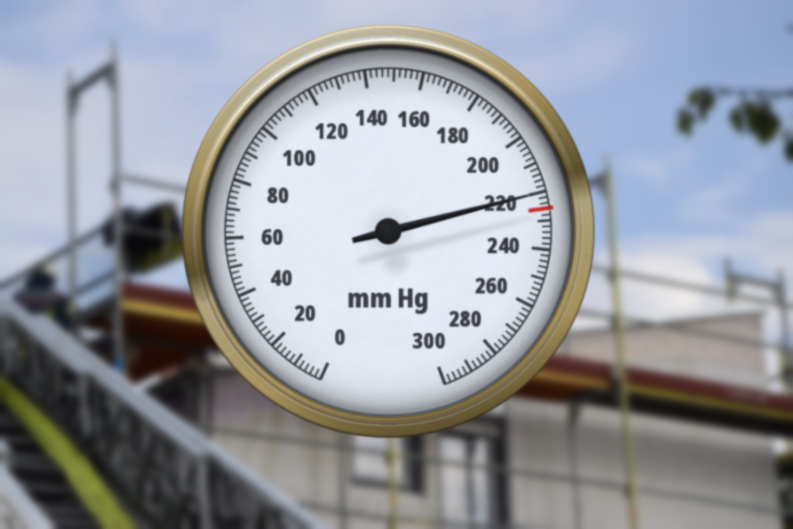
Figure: 220 mmHg
